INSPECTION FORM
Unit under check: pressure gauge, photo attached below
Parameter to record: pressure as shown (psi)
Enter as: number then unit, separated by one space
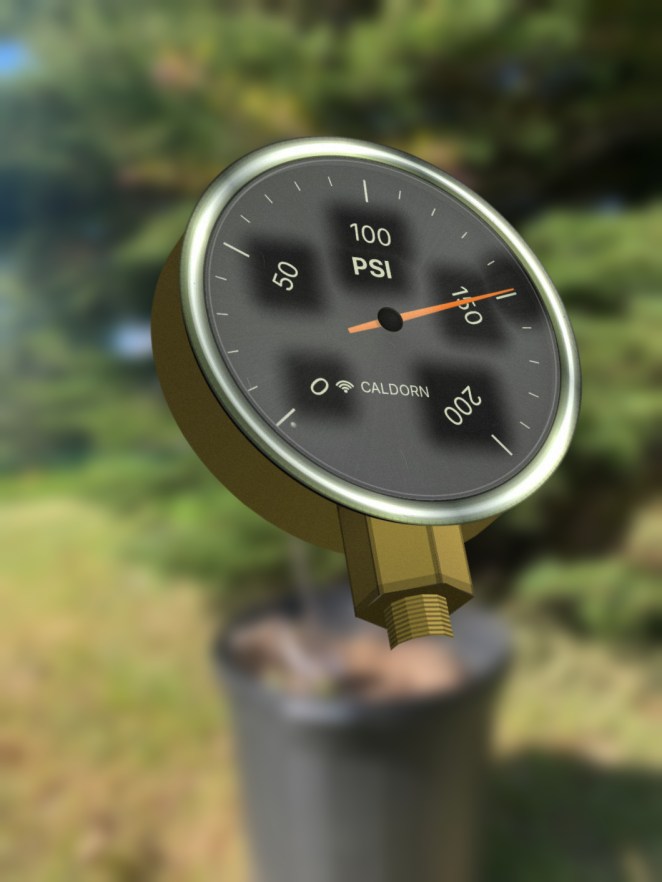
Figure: 150 psi
